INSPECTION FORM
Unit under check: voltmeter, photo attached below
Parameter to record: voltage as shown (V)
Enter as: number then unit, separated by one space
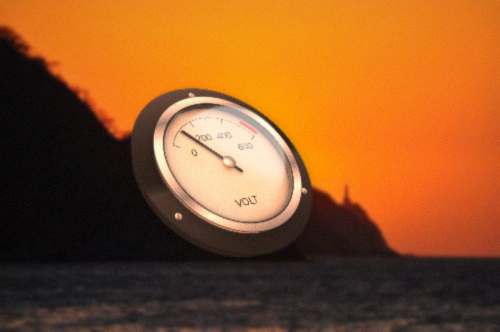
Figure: 100 V
